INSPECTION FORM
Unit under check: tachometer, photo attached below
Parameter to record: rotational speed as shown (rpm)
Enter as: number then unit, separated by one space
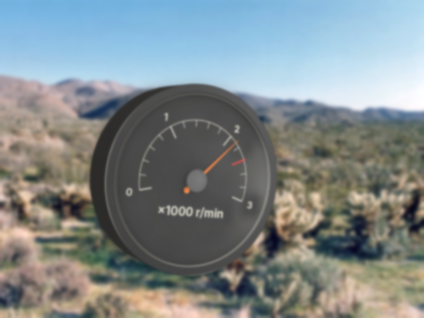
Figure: 2100 rpm
